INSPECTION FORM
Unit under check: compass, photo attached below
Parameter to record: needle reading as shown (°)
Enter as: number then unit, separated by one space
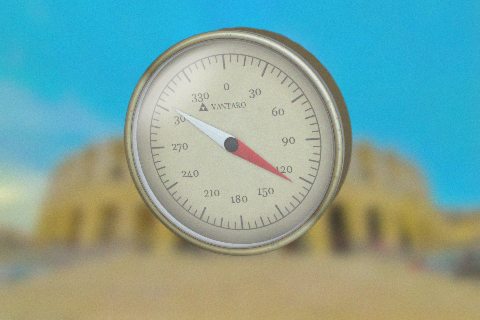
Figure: 125 °
